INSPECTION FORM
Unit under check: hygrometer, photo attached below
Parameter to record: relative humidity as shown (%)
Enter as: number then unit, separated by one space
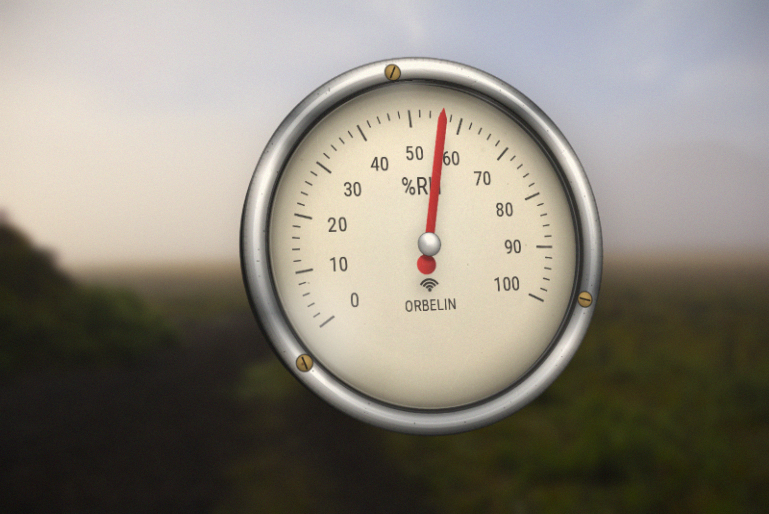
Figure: 56 %
